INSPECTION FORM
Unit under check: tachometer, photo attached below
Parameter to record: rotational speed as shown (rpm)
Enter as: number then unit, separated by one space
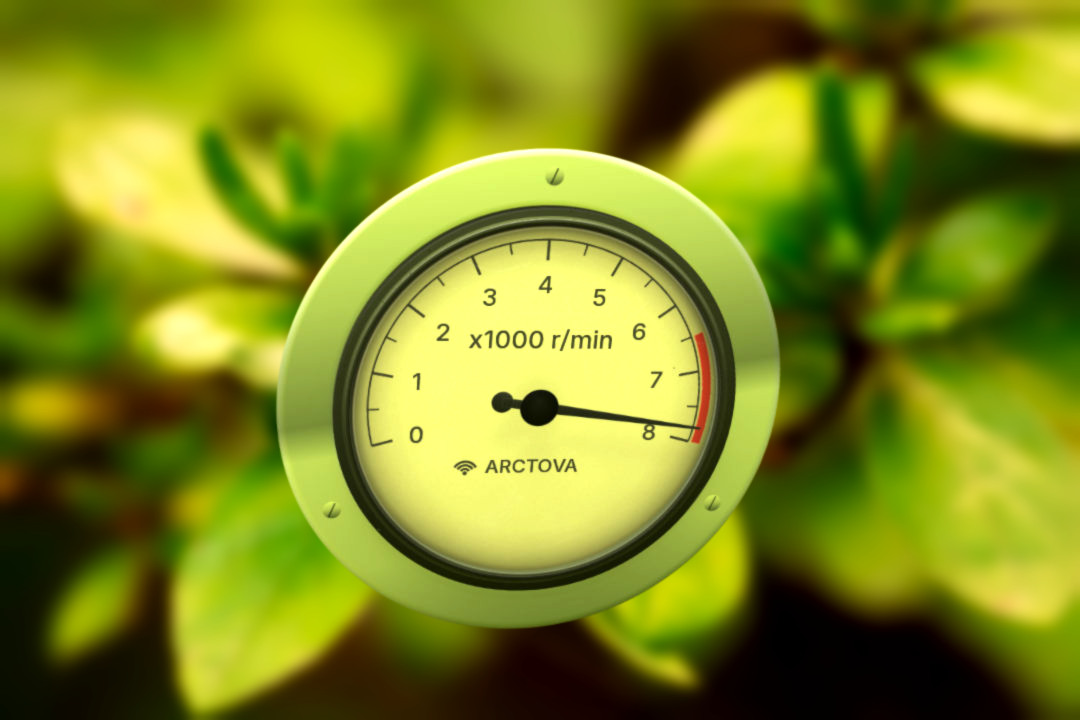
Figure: 7750 rpm
